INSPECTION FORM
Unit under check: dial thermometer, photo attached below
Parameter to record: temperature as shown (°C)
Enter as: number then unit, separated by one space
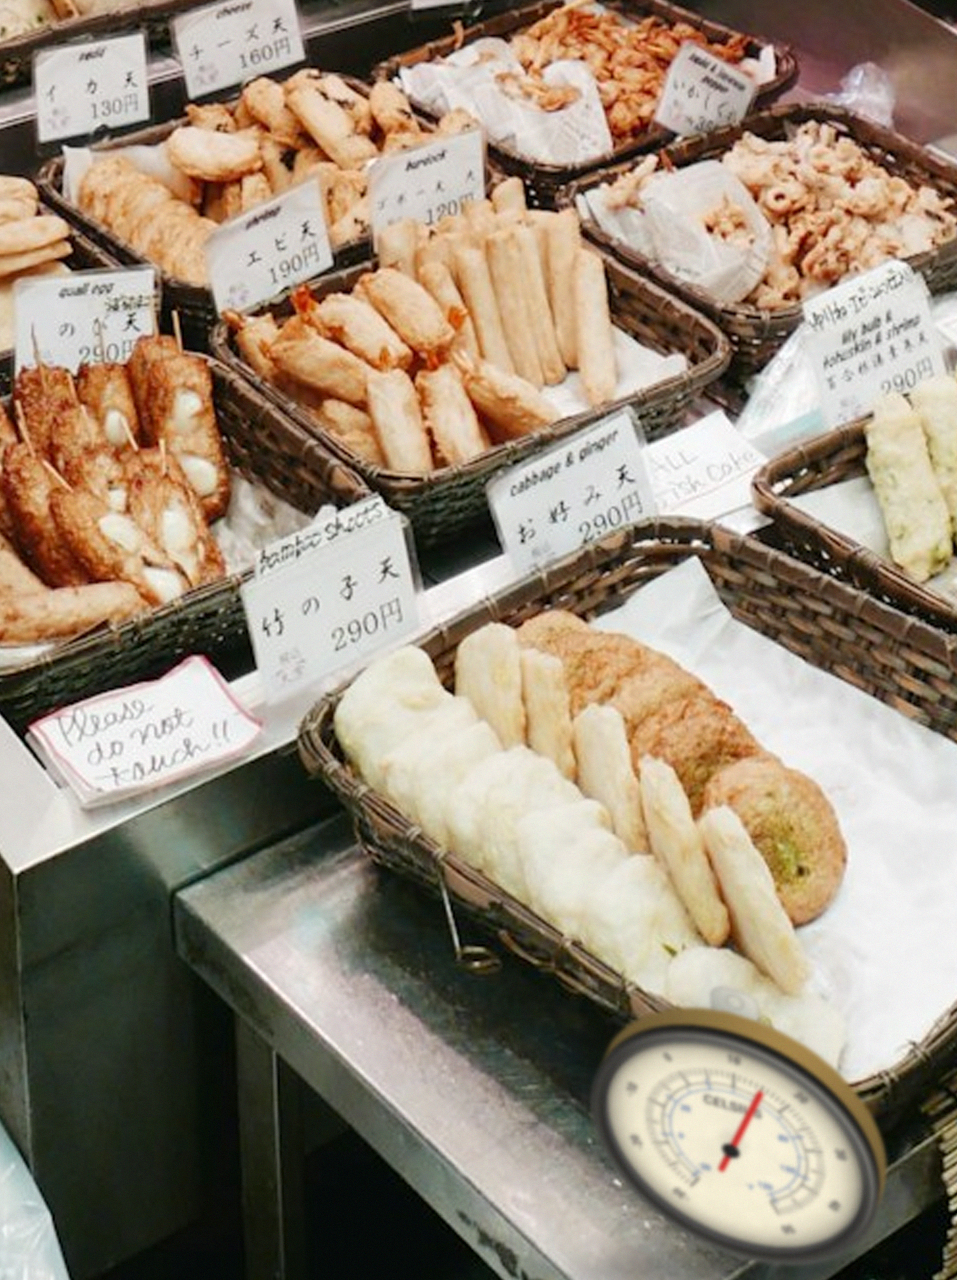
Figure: 15 °C
